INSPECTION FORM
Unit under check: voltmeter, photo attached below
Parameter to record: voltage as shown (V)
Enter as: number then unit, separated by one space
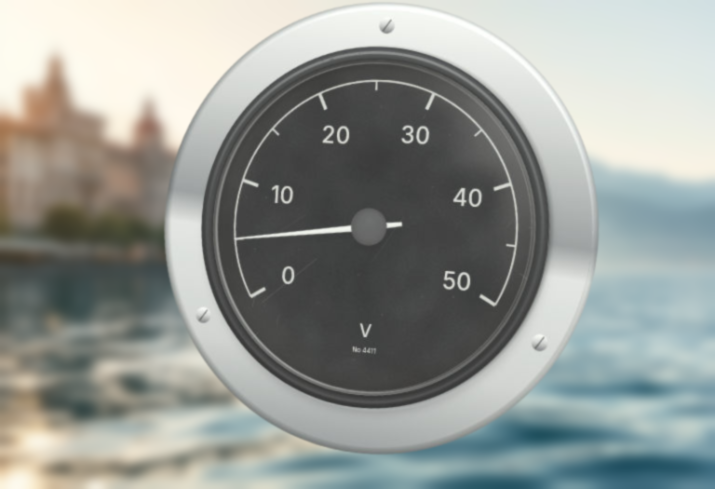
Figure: 5 V
